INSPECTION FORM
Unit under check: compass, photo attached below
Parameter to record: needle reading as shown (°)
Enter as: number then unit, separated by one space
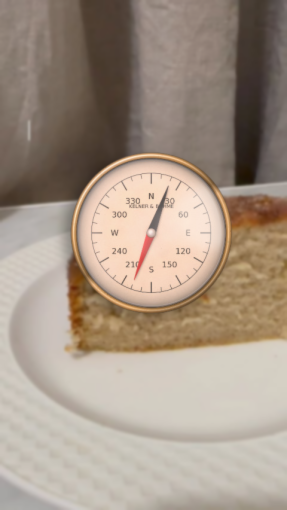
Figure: 200 °
